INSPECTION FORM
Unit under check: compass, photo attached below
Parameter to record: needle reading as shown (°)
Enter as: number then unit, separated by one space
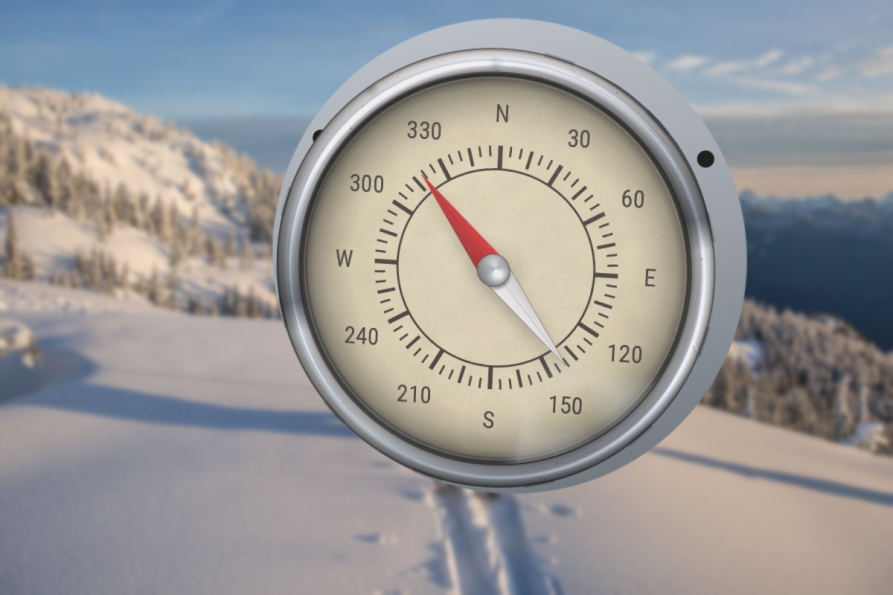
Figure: 320 °
